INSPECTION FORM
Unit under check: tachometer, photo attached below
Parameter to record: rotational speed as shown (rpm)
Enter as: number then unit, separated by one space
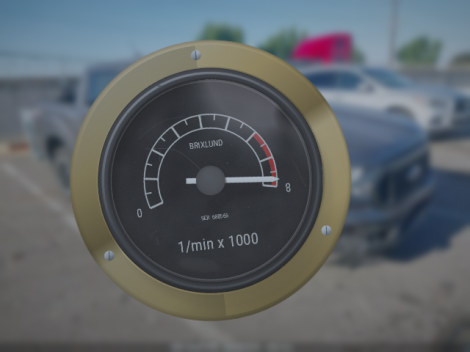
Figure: 7750 rpm
